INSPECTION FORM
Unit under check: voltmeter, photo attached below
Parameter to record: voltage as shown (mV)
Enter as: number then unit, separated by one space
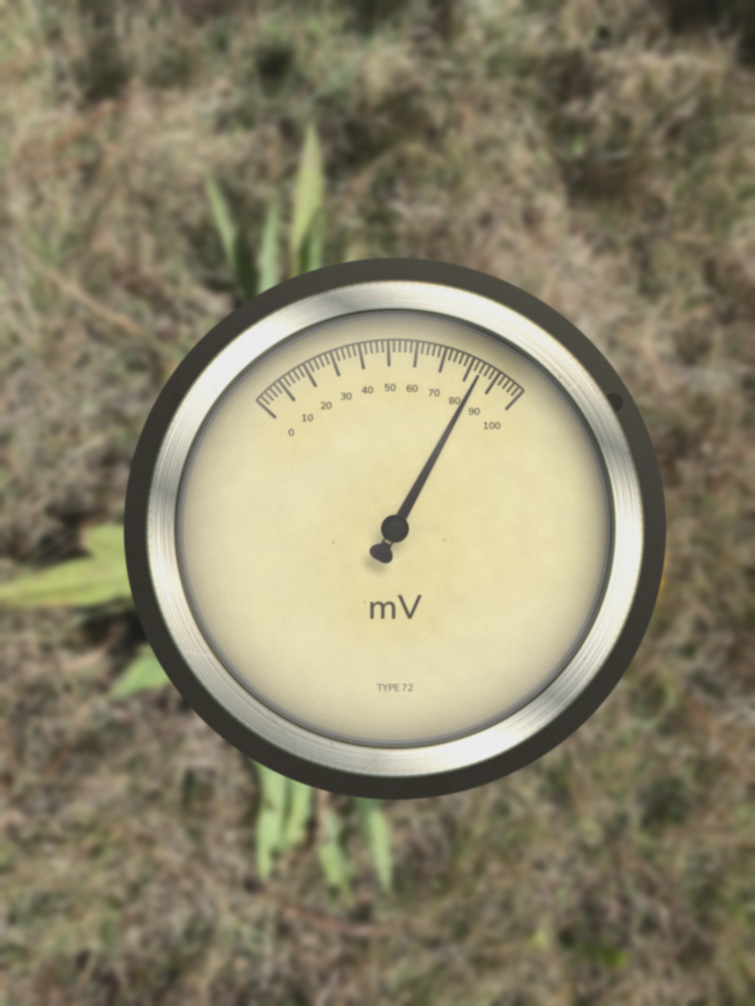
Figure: 84 mV
